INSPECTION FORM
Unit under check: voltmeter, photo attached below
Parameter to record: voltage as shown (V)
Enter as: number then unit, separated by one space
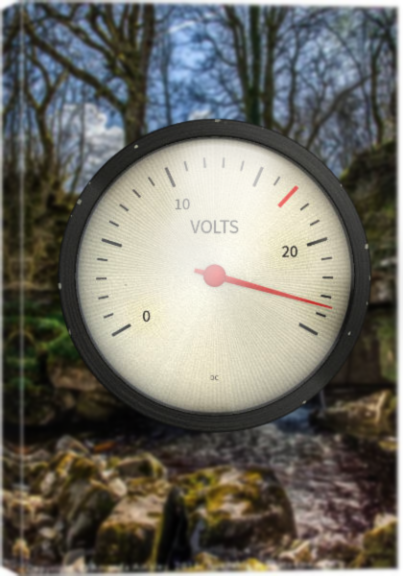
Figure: 23.5 V
